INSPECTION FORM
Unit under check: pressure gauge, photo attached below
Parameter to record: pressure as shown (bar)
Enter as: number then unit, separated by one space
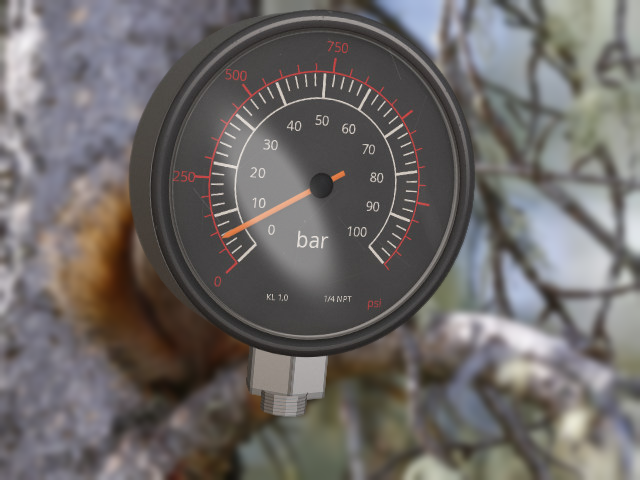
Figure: 6 bar
